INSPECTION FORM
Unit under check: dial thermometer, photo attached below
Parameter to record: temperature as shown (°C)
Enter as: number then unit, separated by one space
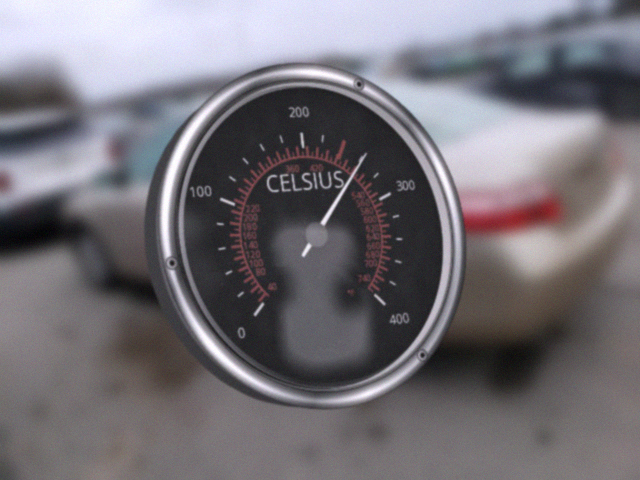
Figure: 260 °C
